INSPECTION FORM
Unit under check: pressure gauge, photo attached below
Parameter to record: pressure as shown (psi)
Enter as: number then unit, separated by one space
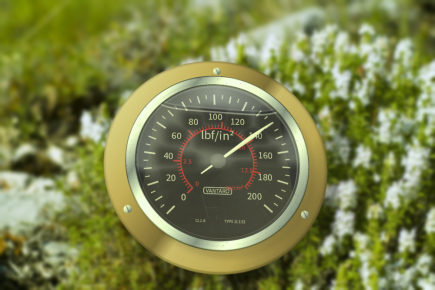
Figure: 140 psi
